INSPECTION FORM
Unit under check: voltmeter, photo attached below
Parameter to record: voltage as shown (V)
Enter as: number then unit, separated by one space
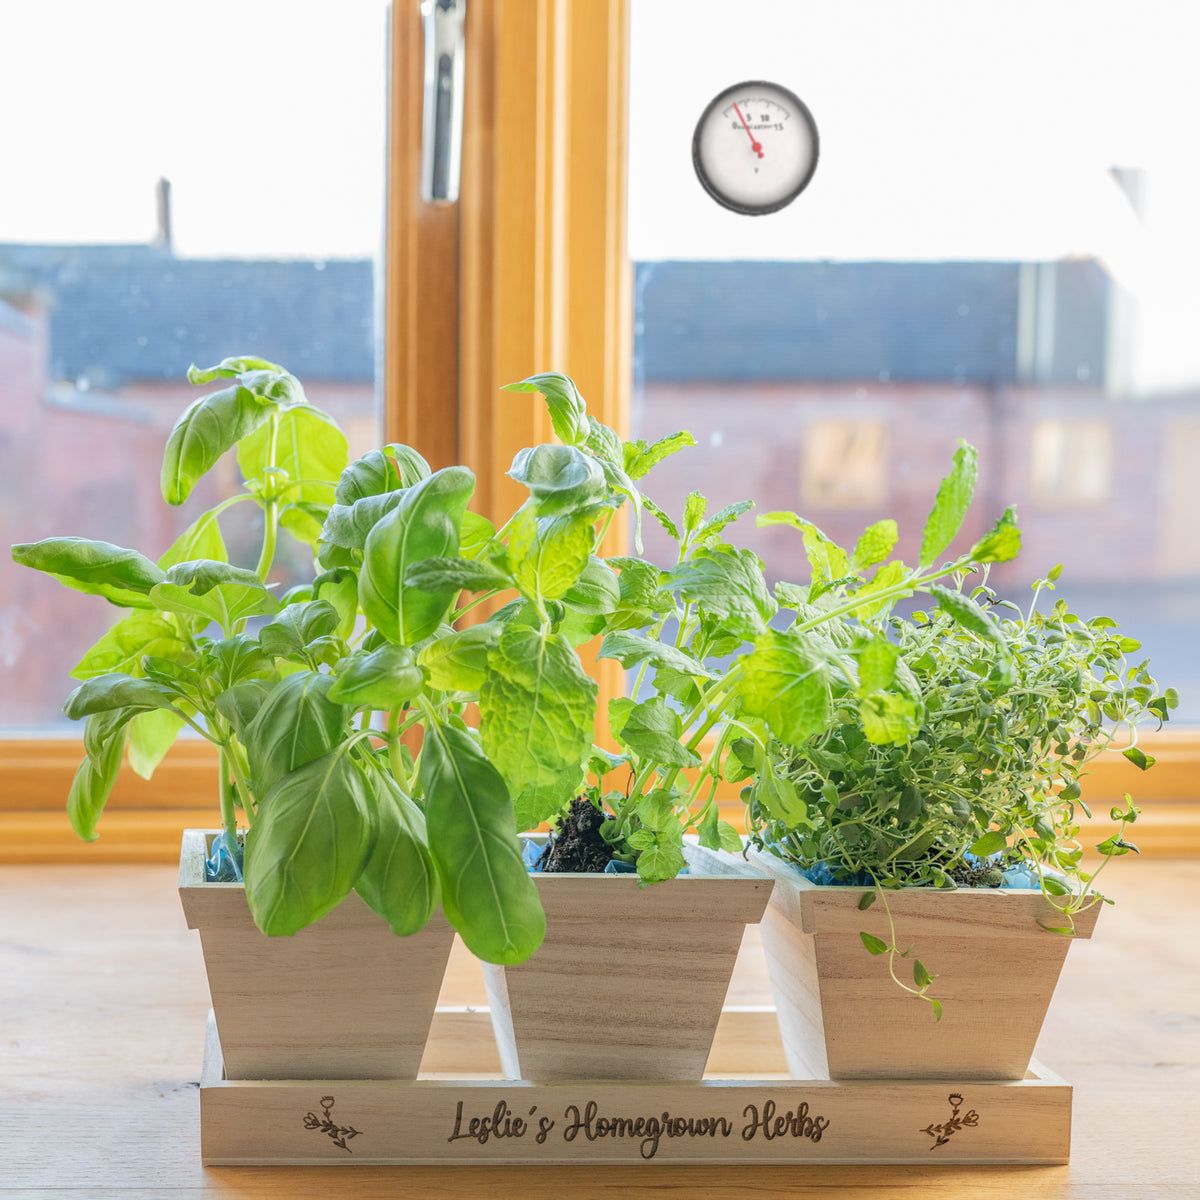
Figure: 2.5 V
